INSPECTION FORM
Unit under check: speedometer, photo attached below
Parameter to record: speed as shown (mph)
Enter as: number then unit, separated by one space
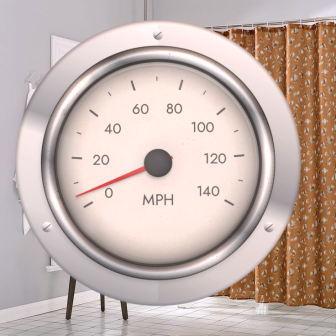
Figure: 5 mph
